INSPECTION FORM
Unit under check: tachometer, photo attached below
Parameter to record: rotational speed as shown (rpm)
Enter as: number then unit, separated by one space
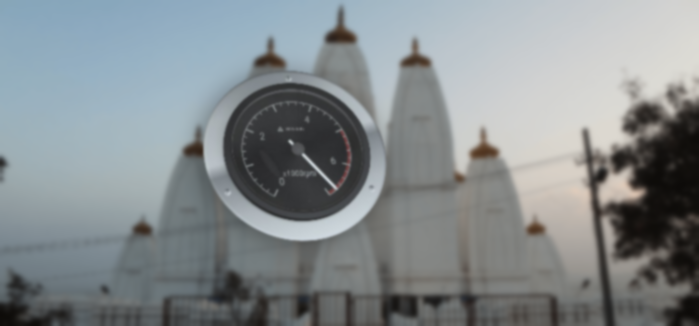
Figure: 6800 rpm
